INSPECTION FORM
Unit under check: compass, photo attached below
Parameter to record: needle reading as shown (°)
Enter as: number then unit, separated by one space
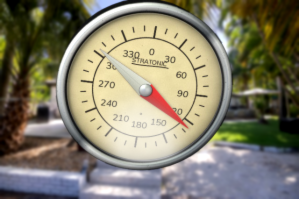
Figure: 125 °
